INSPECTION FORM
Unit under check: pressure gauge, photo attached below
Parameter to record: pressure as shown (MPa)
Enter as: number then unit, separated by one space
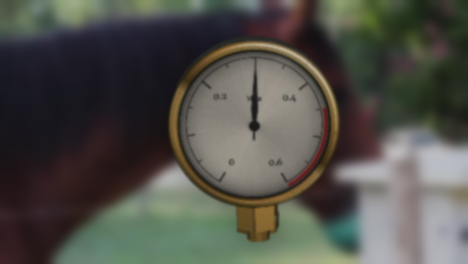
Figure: 0.3 MPa
